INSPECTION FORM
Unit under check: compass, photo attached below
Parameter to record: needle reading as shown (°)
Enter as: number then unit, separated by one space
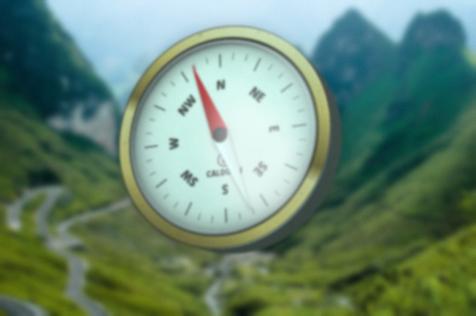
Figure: 340 °
